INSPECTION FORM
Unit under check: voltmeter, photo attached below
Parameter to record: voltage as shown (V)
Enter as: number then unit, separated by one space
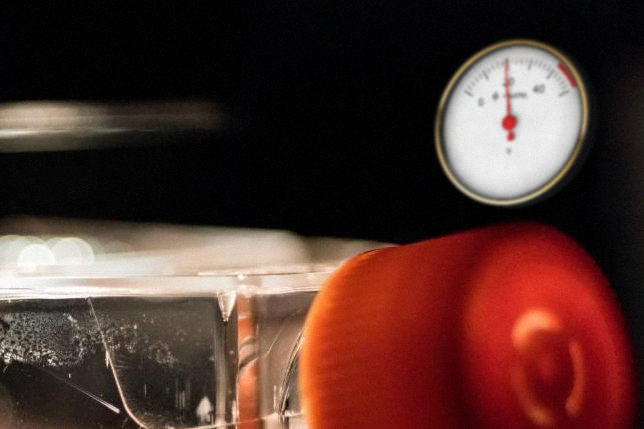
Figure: 20 V
